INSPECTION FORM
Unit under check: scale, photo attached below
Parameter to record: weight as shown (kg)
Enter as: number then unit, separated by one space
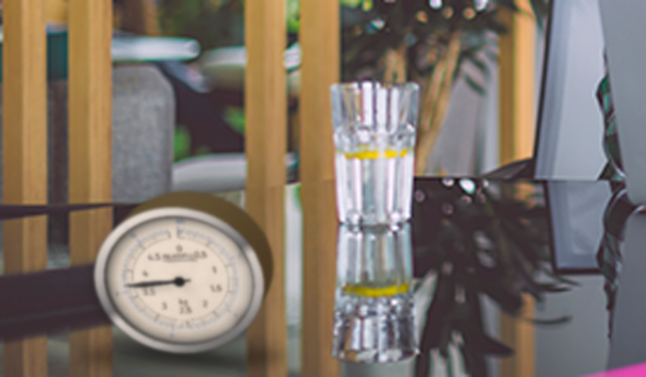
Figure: 3.75 kg
